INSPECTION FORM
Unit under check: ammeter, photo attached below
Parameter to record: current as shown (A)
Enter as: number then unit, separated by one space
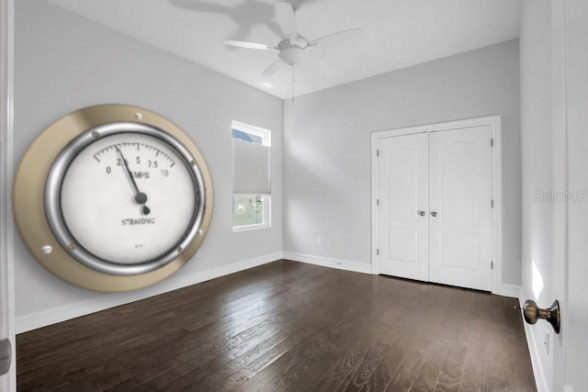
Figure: 2.5 A
